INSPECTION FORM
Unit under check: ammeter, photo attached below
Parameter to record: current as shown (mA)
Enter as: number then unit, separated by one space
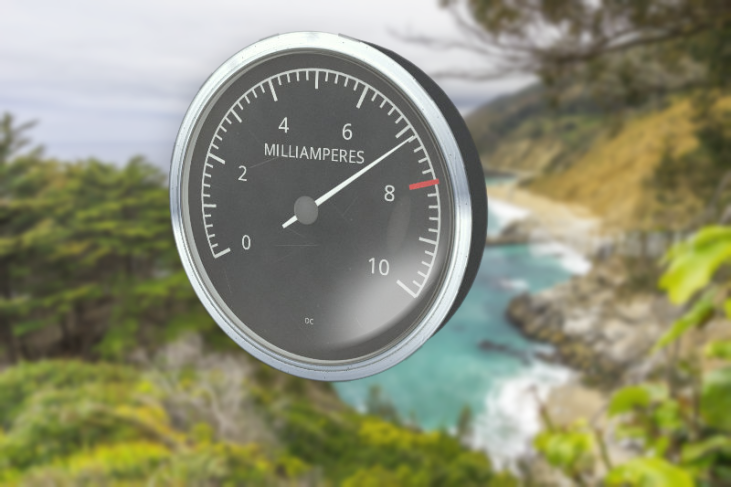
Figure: 7.2 mA
